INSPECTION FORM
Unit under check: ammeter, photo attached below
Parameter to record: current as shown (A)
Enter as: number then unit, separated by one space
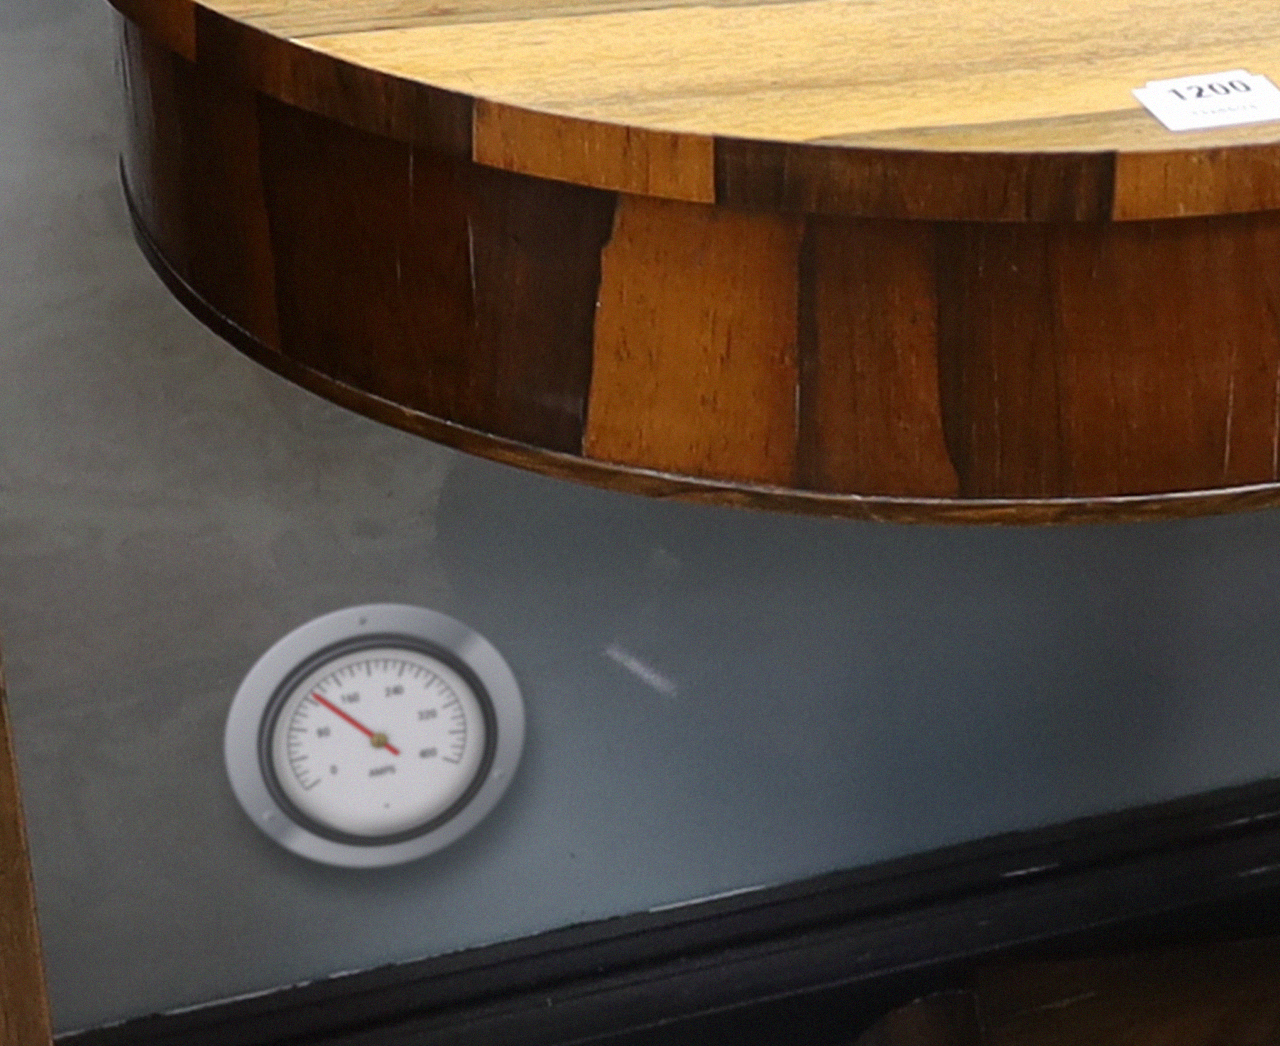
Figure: 130 A
